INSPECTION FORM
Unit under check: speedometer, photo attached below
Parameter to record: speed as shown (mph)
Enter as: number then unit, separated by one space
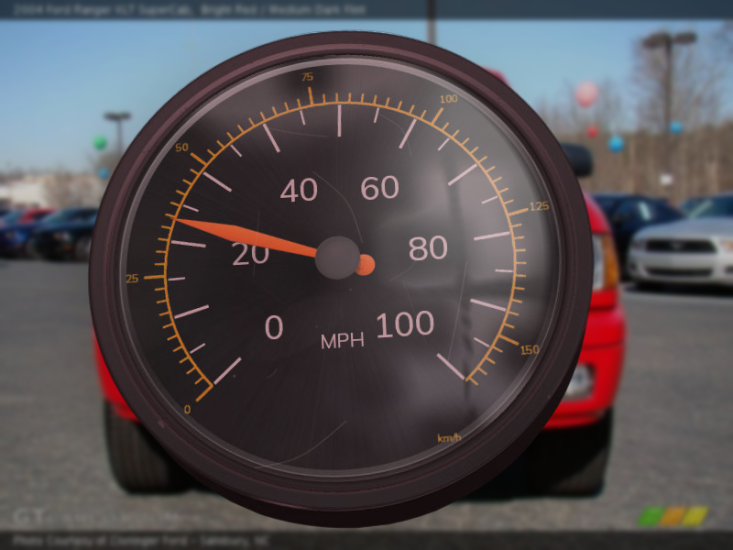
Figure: 22.5 mph
